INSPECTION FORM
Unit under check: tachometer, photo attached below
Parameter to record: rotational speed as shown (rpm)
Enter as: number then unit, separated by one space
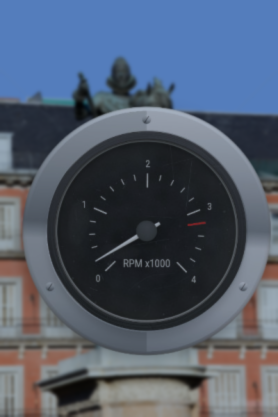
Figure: 200 rpm
